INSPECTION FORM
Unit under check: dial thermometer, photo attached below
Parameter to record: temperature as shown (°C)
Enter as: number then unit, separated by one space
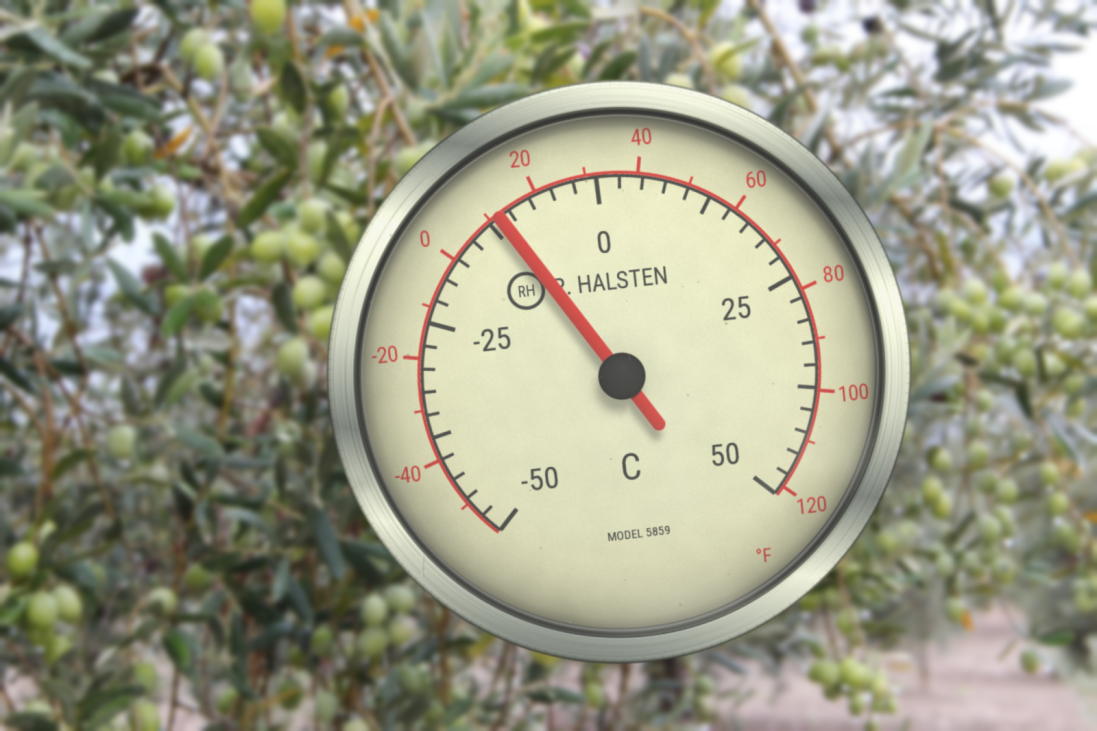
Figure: -11.25 °C
